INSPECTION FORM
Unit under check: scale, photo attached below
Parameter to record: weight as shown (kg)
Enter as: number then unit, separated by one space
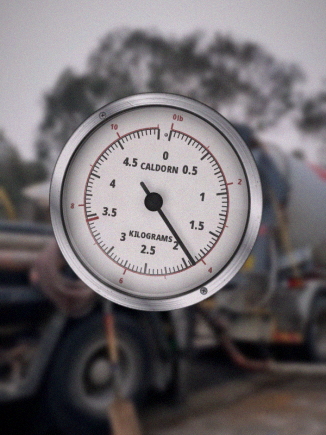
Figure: 1.9 kg
